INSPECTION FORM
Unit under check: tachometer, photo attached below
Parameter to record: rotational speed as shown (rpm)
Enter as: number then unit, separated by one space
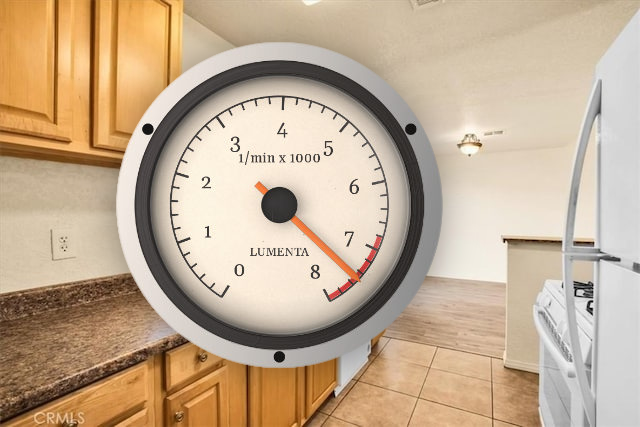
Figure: 7500 rpm
